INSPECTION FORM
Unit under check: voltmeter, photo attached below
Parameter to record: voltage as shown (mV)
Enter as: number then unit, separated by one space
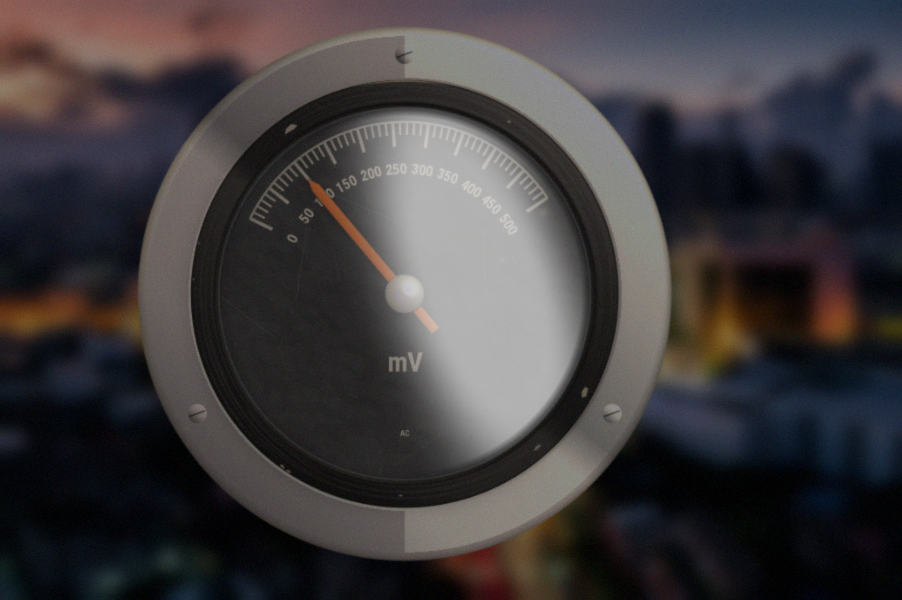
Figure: 100 mV
